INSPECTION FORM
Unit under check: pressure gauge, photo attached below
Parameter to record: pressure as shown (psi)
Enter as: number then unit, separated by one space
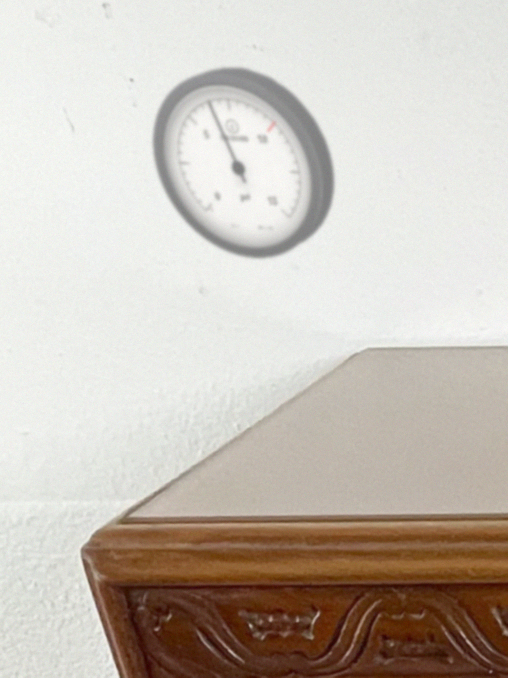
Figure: 6.5 psi
